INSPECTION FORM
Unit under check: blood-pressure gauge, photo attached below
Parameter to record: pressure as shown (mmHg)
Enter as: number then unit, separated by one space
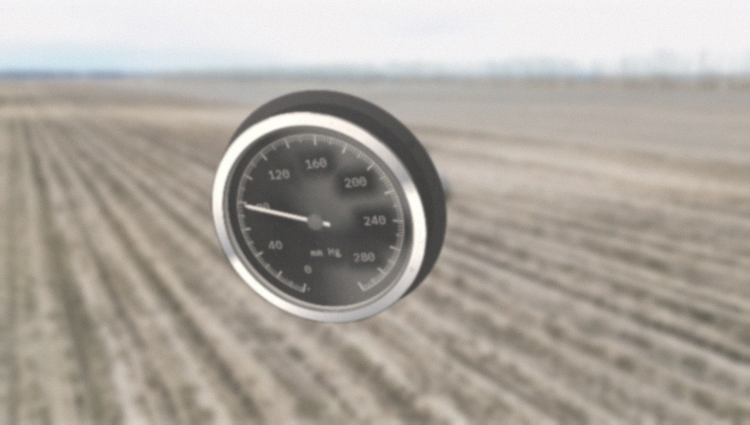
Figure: 80 mmHg
